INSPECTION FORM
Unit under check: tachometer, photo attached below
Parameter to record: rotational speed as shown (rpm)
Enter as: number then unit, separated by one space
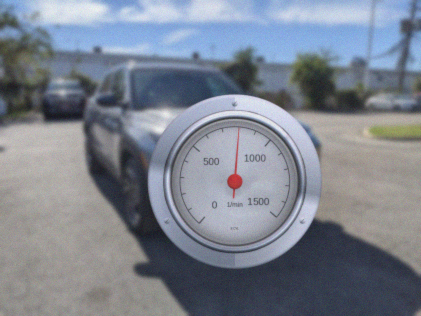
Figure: 800 rpm
